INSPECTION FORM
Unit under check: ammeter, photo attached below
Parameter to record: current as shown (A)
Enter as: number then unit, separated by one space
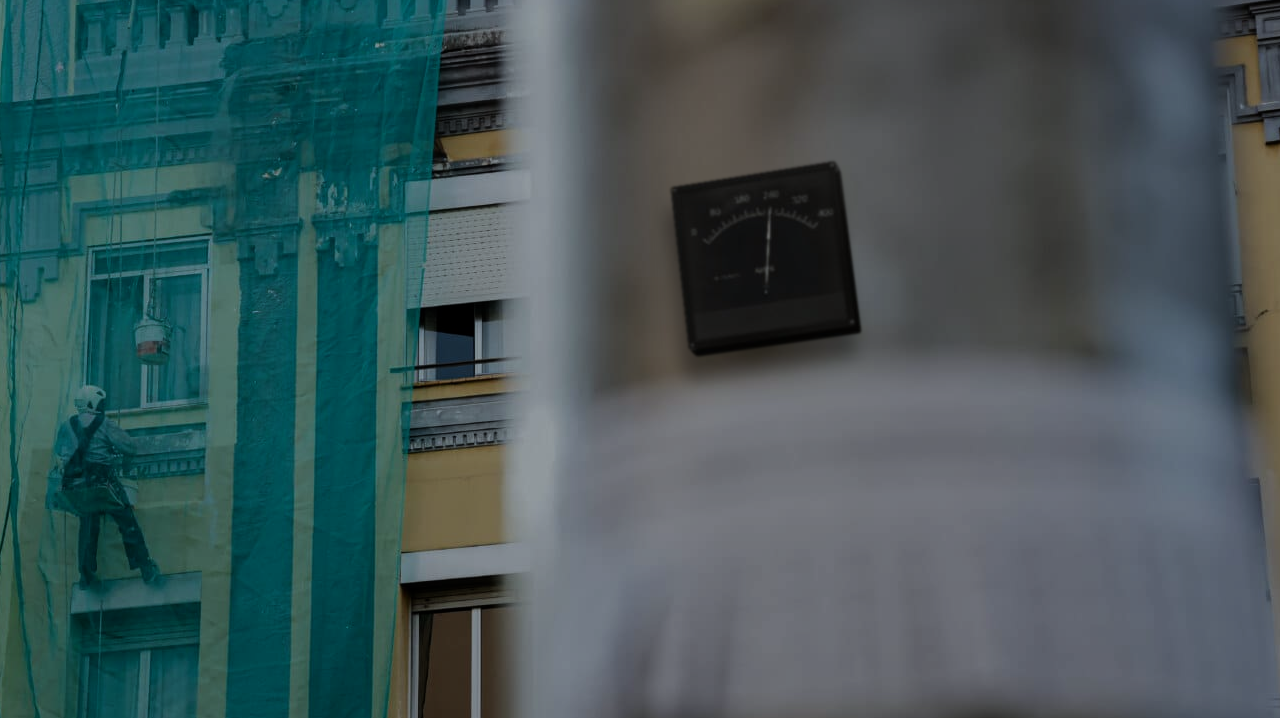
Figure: 240 A
